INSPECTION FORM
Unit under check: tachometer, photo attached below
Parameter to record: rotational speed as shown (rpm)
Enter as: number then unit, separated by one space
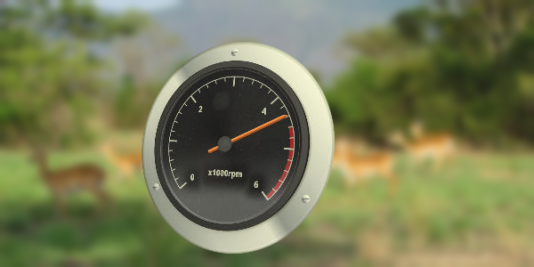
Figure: 4400 rpm
